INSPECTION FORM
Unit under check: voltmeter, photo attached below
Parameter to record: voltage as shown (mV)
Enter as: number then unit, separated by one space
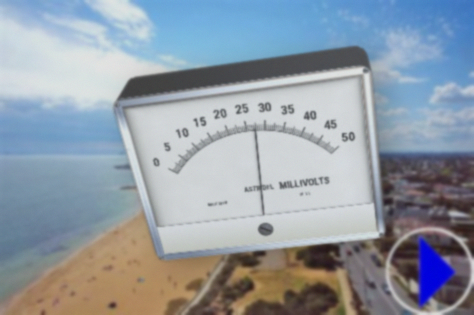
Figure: 27.5 mV
